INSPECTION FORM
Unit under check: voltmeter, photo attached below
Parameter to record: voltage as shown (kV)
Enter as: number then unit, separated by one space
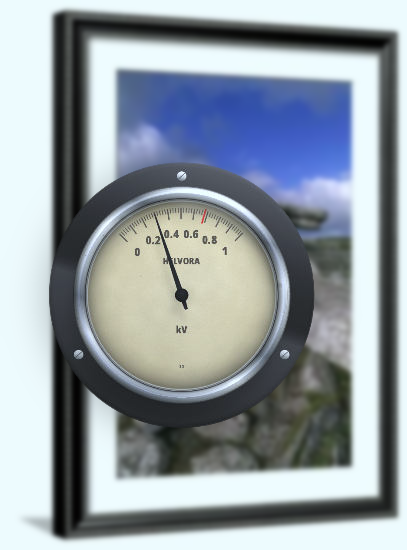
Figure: 0.3 kV
